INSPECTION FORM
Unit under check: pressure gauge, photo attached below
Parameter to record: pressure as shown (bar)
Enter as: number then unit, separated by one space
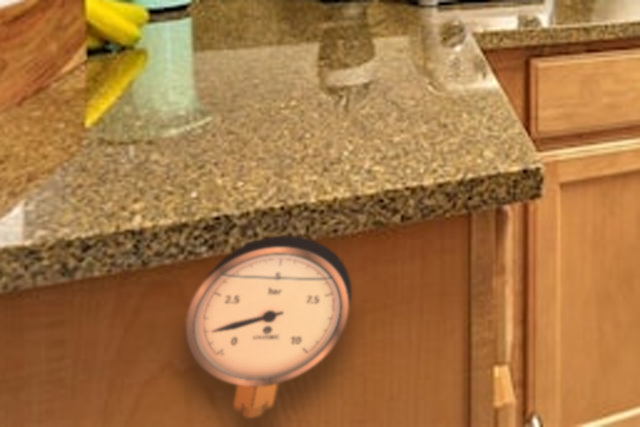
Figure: 1 bar
